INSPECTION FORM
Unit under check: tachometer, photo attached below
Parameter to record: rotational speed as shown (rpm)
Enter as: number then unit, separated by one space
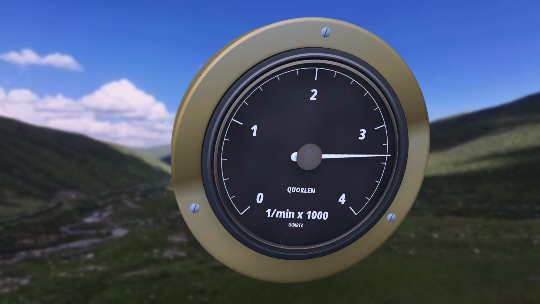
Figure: 3300 rpm
